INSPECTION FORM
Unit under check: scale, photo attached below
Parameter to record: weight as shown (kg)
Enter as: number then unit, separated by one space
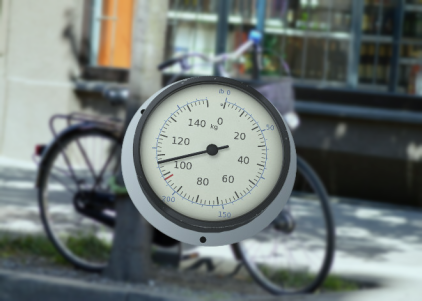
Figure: 106 kg
